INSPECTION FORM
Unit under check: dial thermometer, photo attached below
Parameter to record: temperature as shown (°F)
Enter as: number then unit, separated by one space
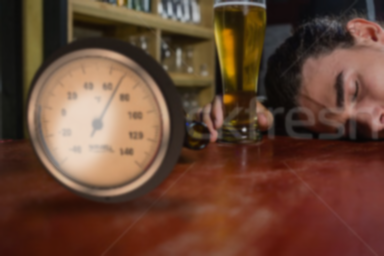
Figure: 70 °F
